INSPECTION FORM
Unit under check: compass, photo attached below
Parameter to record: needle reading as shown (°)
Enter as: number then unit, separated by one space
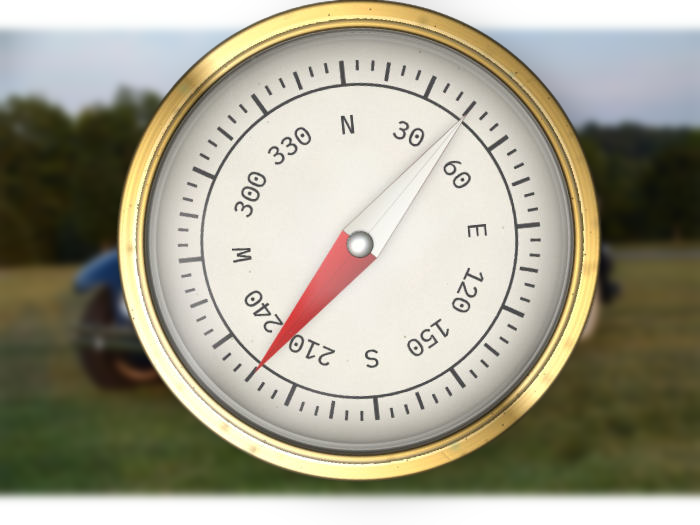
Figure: 225 °
